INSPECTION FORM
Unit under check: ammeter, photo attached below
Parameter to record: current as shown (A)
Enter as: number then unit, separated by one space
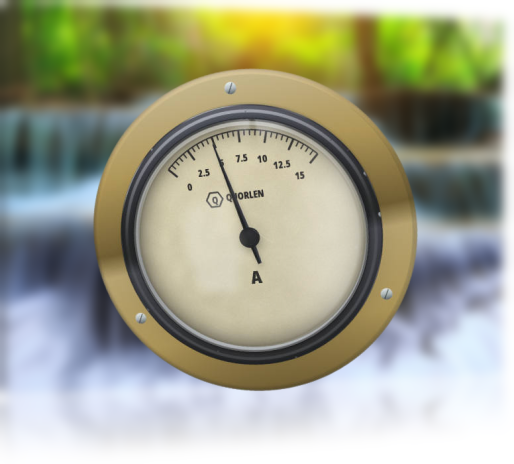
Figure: 5 A
